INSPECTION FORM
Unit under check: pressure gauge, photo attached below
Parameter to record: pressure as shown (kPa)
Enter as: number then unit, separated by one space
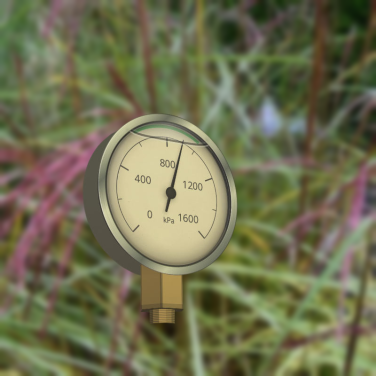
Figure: 900 kPa
